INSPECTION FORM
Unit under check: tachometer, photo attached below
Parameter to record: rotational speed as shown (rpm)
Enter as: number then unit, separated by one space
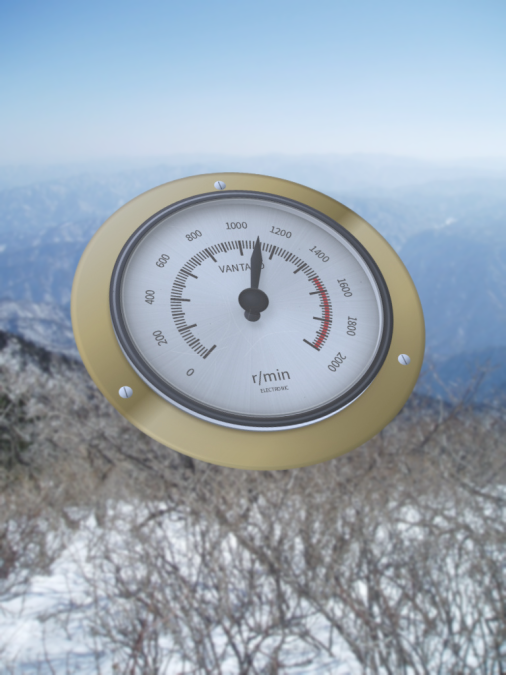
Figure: 1100 rpm
